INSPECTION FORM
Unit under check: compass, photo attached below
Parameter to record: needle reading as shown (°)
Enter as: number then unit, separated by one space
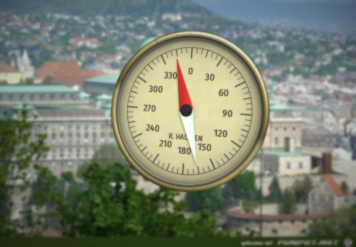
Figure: 345 °
